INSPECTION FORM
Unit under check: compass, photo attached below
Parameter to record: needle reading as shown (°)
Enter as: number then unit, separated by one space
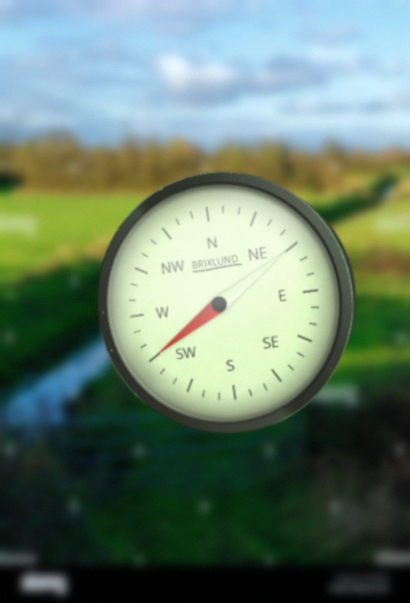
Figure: 240 °
